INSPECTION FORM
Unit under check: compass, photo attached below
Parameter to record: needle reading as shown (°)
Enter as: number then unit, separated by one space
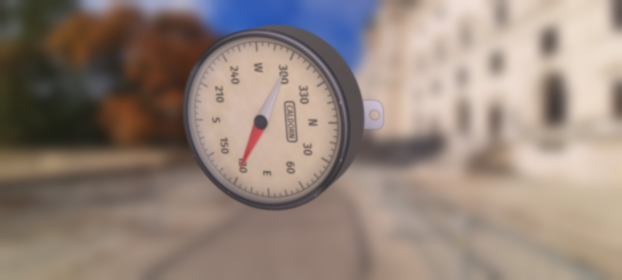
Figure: 120 °
